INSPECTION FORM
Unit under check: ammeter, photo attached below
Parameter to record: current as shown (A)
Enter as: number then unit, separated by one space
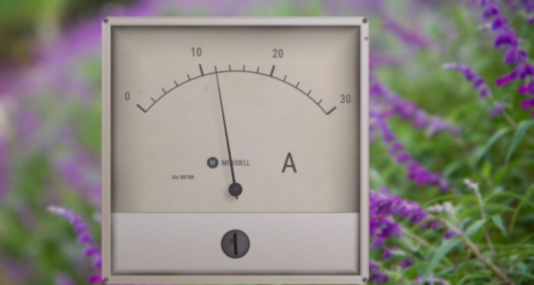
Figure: 12 A
